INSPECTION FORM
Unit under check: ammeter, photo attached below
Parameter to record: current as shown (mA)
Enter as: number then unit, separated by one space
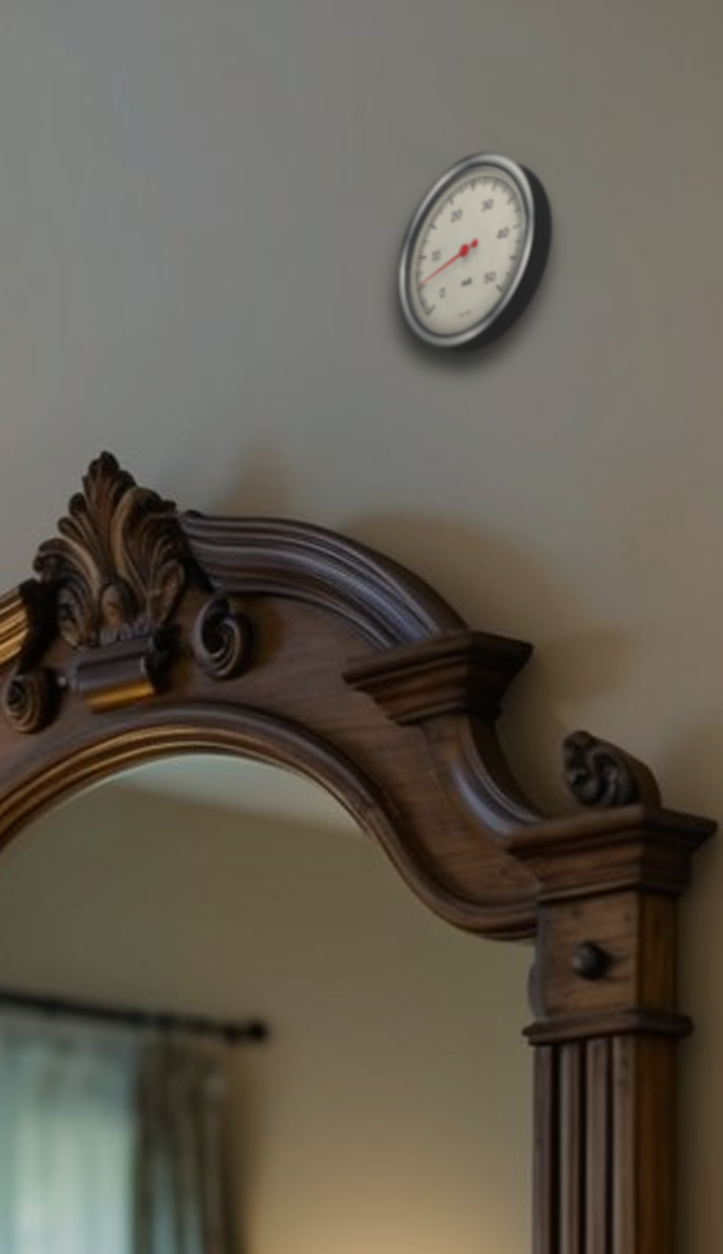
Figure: 5 mA
